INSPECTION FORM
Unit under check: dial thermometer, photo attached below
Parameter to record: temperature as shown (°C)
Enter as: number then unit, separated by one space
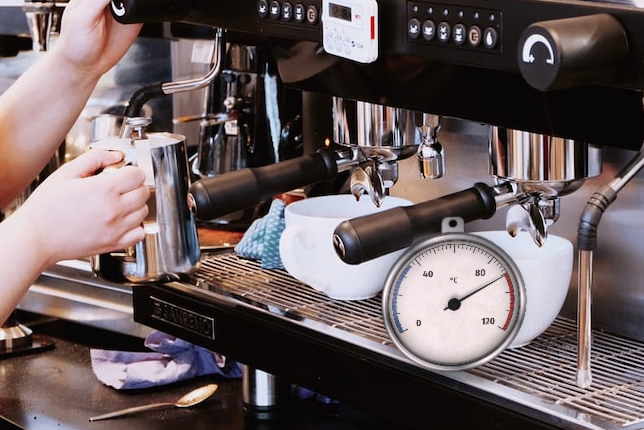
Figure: 90 °C
